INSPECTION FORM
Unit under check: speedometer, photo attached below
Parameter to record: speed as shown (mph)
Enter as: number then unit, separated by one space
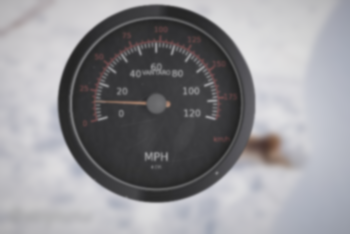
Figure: 10 mph
